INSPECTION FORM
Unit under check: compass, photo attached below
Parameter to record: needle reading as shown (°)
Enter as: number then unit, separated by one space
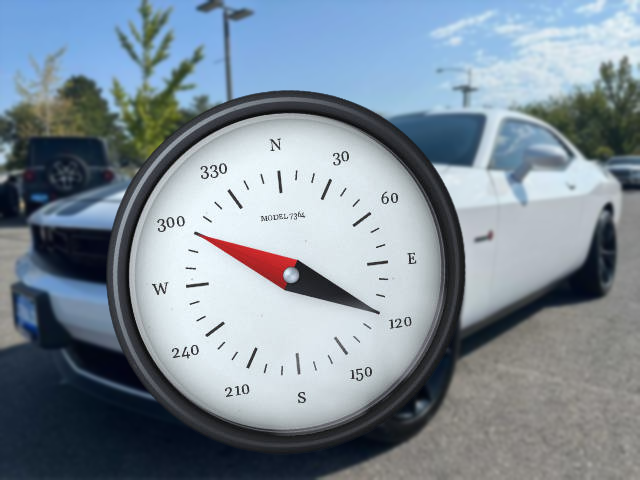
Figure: 300 °
